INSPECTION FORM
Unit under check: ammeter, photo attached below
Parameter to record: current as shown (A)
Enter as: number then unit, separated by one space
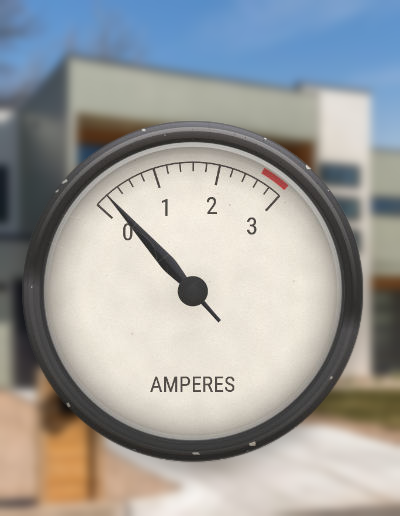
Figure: 0.2 A
